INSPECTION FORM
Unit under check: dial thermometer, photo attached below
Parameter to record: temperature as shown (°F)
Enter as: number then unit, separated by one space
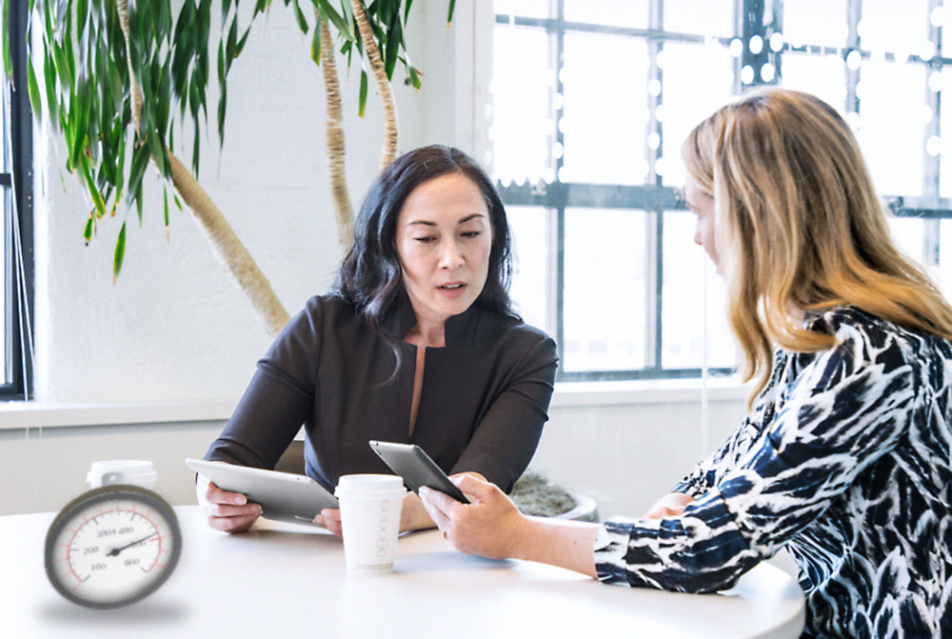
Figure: 480 °F
